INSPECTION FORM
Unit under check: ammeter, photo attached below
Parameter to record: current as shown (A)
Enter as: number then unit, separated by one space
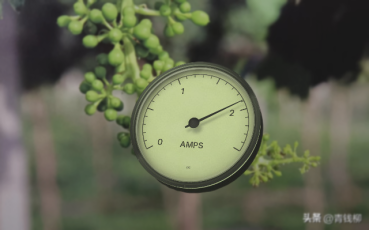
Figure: 1.9 A
